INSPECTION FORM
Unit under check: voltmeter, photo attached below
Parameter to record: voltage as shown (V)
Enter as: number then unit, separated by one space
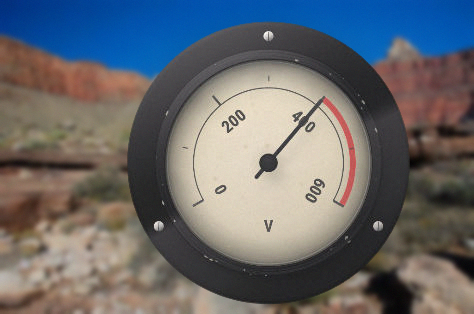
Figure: 400 V
